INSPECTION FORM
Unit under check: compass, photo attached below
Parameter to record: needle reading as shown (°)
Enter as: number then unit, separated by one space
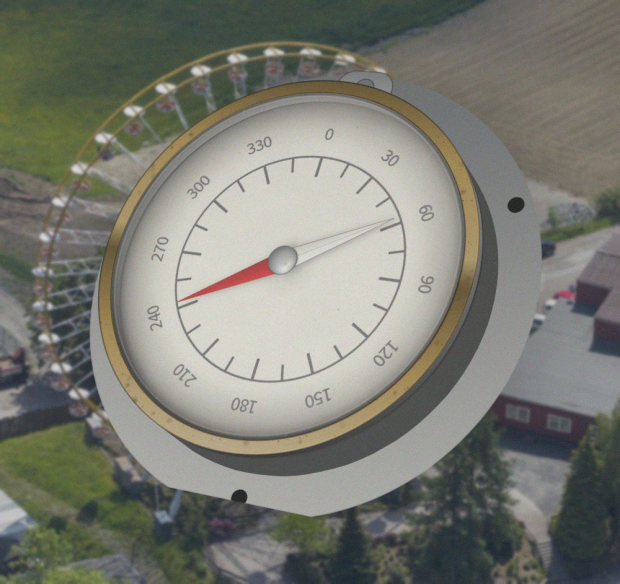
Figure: 240 °
